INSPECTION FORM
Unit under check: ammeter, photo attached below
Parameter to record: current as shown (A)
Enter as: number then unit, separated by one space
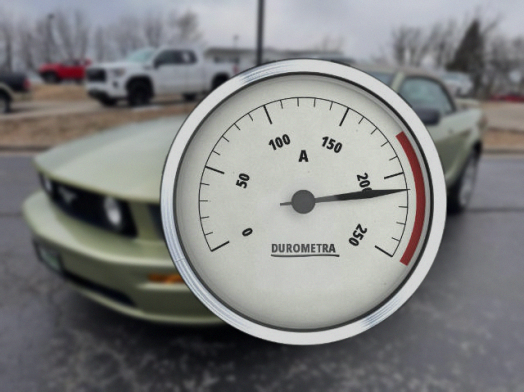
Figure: 210 A
